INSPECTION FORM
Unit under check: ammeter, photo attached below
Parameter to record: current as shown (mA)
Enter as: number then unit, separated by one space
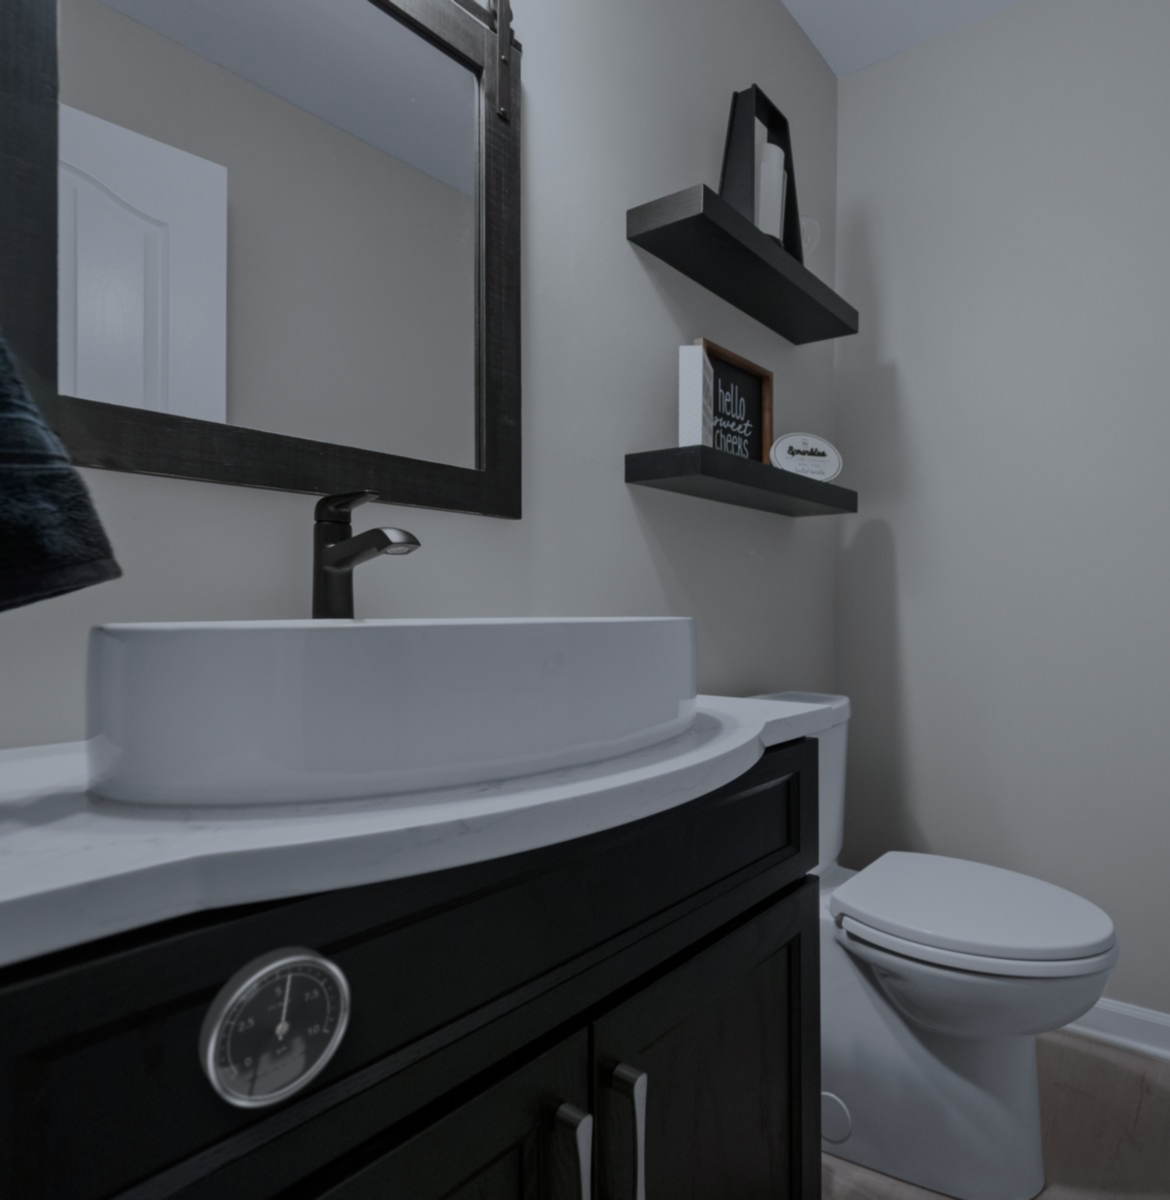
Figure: 5.5 mA
